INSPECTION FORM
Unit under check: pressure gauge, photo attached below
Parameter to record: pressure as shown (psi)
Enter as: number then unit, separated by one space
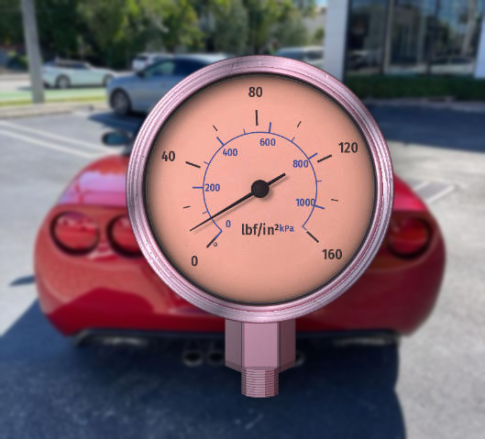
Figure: 10 psi
